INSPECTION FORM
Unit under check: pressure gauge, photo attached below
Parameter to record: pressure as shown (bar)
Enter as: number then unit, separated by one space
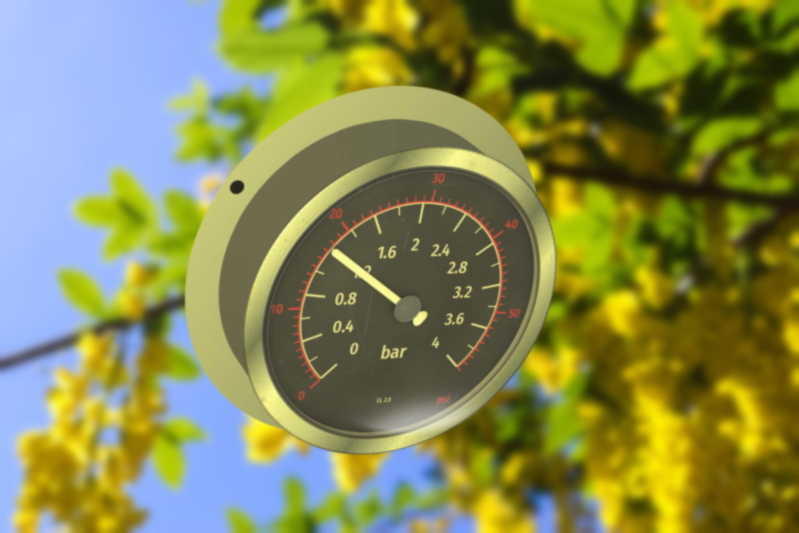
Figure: 1.2 bar
